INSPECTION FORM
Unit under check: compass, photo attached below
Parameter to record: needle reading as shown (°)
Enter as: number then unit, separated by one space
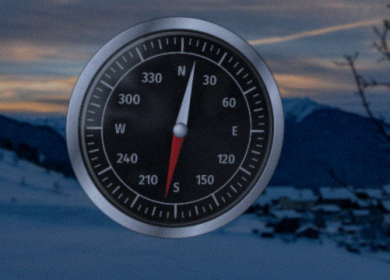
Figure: 190 °
